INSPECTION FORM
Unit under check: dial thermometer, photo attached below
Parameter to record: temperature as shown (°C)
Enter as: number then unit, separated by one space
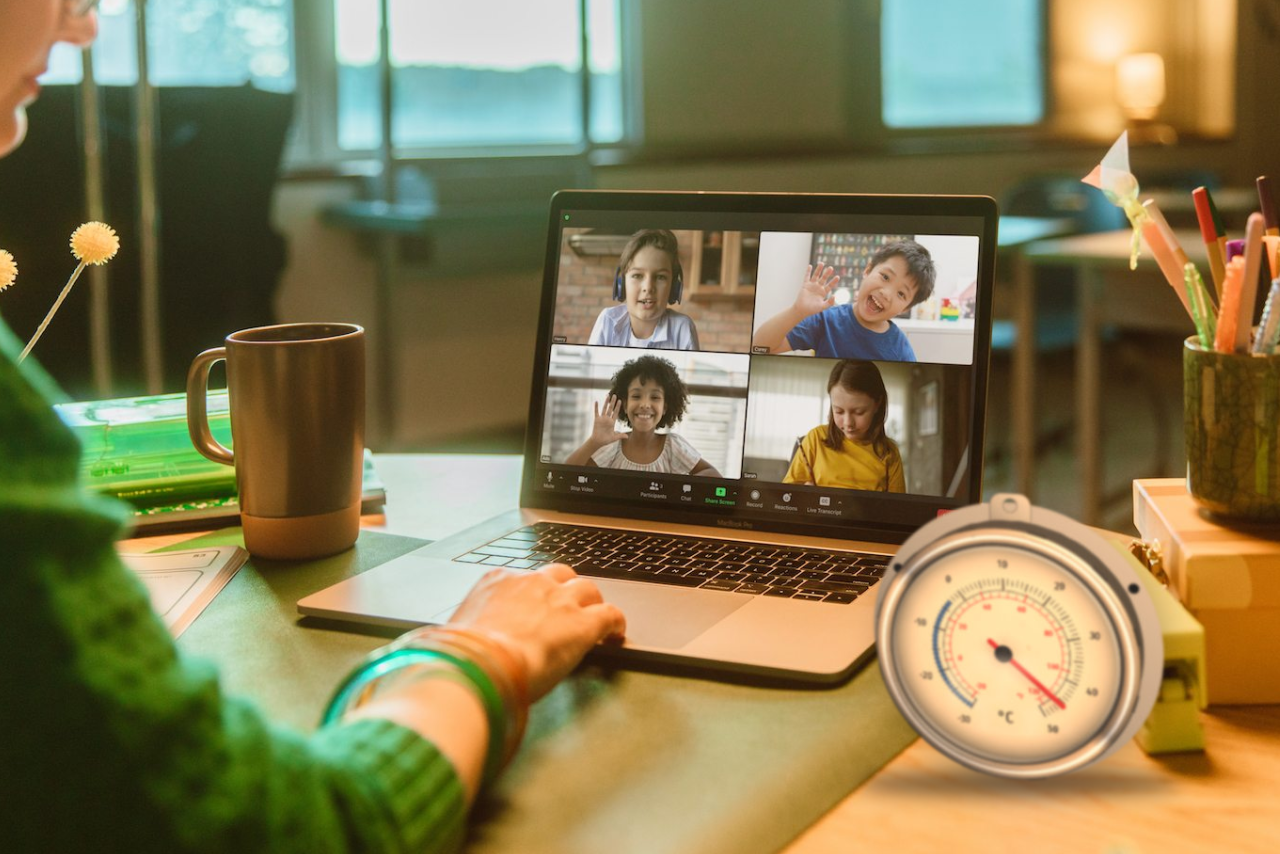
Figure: 45 °C
